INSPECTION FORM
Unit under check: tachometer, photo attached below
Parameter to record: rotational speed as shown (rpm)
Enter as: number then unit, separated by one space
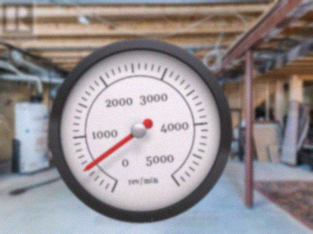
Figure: 500 rpm
